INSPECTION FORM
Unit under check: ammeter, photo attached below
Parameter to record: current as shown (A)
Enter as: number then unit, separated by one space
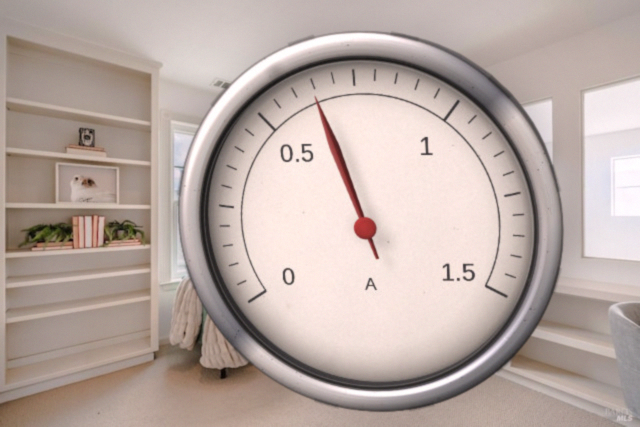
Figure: 0.65 A
